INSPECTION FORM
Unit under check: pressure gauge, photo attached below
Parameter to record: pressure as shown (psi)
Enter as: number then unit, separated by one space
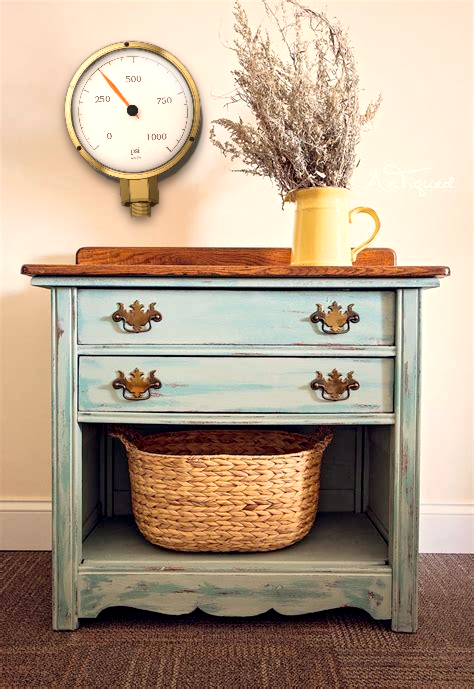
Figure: 350 psi
